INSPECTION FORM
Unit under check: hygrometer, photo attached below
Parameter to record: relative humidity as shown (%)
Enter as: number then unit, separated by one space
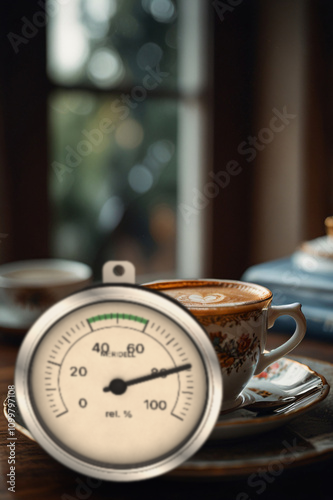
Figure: 80 %
